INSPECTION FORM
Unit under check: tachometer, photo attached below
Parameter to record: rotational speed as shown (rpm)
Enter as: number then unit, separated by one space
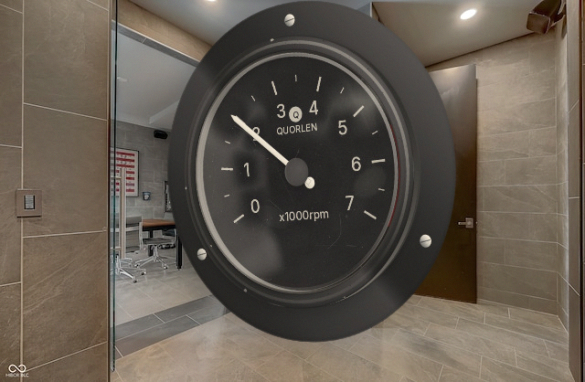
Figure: 2000 rpm
